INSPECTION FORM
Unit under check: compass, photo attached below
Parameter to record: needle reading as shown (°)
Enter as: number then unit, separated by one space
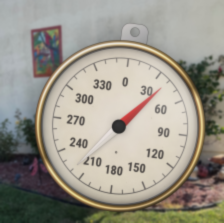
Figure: 40 °
